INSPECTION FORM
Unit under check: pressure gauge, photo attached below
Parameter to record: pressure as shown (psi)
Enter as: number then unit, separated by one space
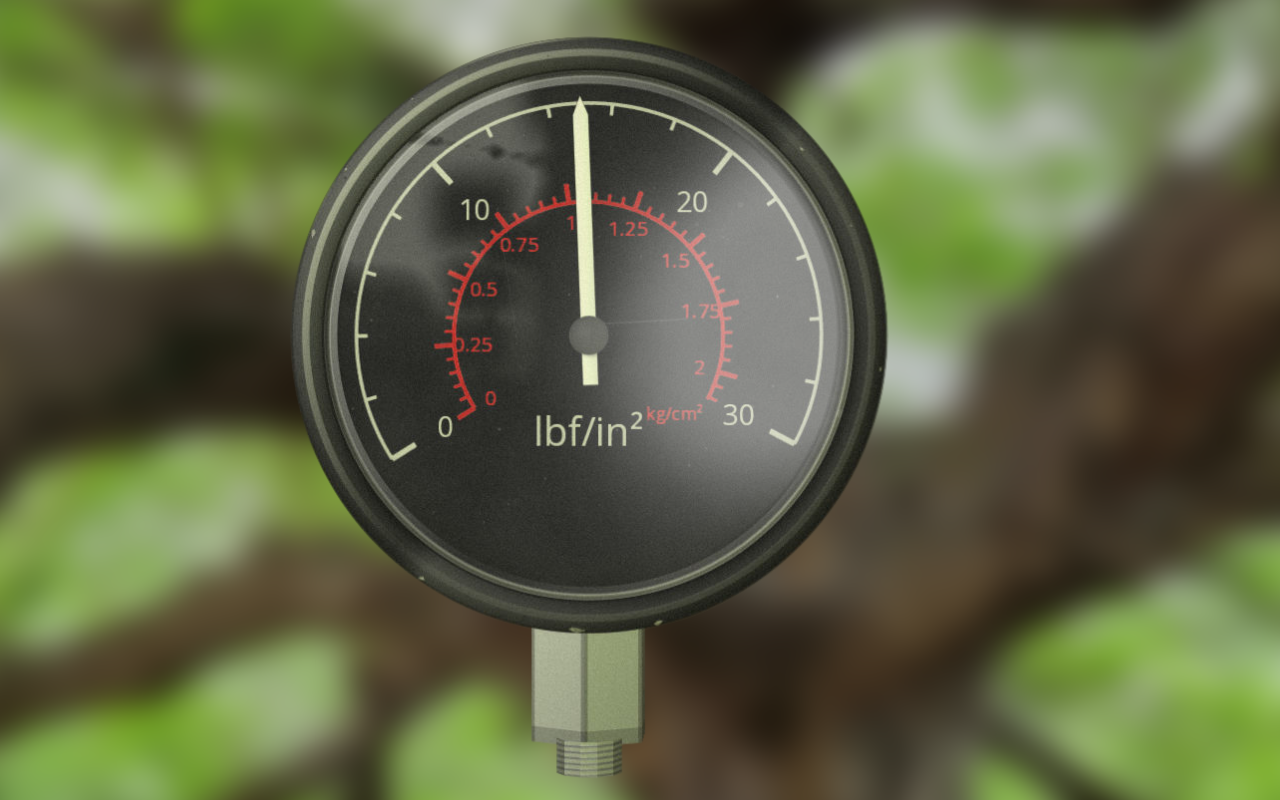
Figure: 15 psi
